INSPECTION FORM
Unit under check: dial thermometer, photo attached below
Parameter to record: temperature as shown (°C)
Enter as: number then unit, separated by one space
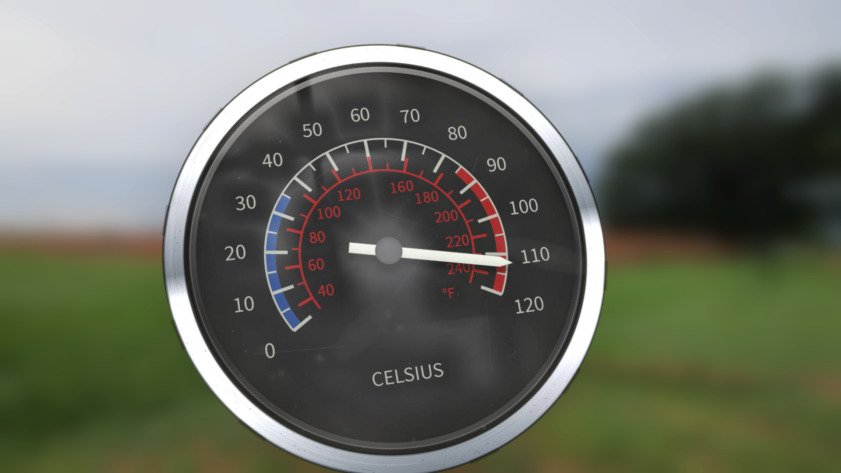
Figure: 112.5 °C
